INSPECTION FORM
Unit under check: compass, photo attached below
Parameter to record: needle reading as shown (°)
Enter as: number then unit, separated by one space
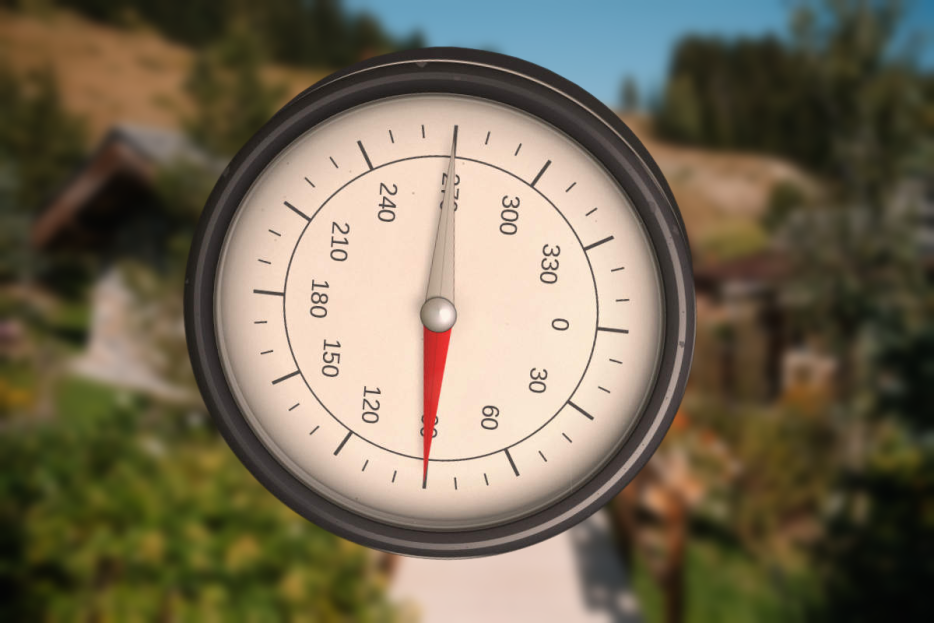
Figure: 90 °
